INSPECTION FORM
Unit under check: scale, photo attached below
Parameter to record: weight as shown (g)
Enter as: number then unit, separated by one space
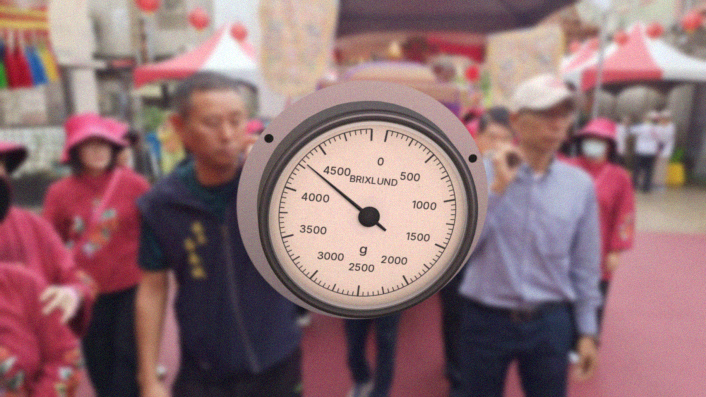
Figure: 4300 g
